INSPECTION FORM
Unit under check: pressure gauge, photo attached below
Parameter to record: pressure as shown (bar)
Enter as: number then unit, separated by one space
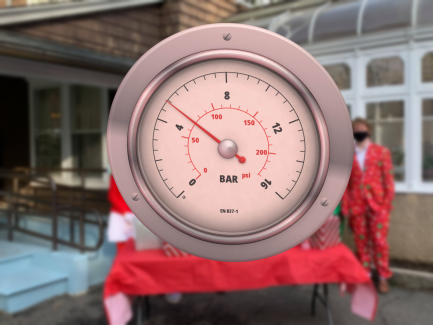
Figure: 5 bar
